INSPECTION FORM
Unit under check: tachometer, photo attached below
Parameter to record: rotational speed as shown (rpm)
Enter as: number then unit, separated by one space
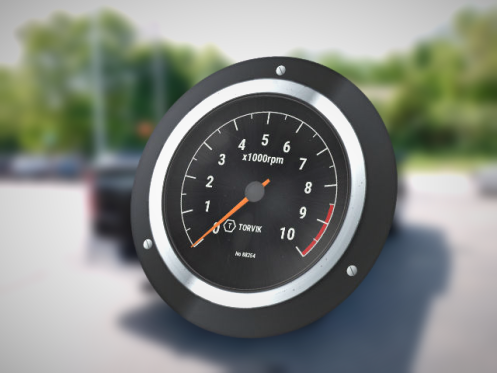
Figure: 0 rpm
